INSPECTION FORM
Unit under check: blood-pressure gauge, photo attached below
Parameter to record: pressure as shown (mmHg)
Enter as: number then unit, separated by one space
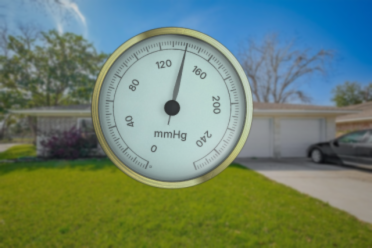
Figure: 140 mmHg
